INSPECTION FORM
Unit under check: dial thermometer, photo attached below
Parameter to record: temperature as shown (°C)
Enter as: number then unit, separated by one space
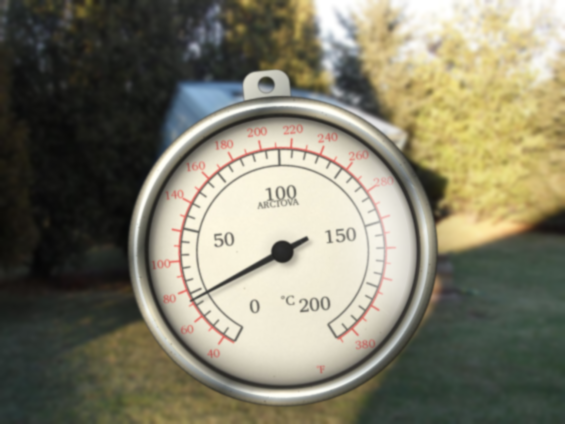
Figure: 22.5 °C
